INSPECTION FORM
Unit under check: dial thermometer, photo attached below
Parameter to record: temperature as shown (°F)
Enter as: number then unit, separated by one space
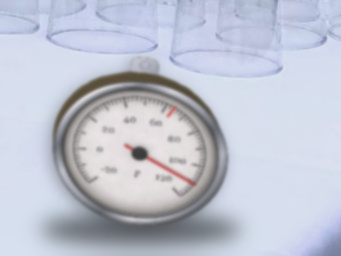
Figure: 110 °F
